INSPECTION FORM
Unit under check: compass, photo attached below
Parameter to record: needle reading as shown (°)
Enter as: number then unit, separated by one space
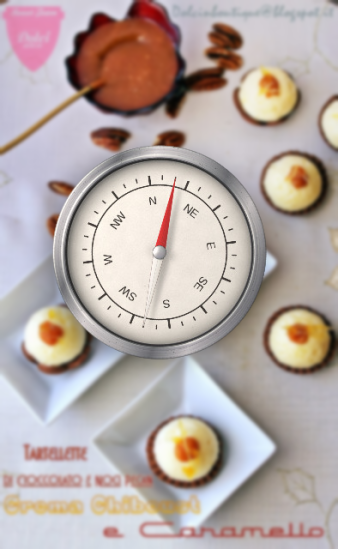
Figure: 20 °
